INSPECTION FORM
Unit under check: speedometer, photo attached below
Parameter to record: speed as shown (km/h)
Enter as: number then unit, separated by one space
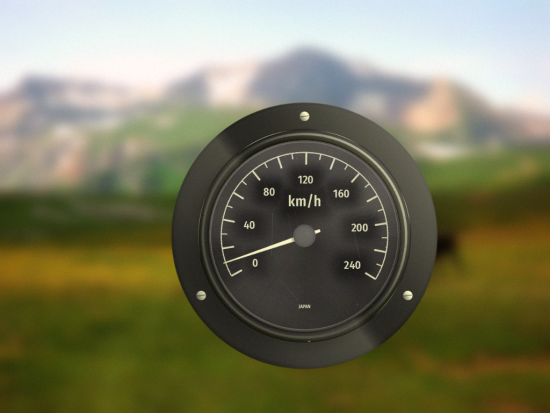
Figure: 10 km/h
